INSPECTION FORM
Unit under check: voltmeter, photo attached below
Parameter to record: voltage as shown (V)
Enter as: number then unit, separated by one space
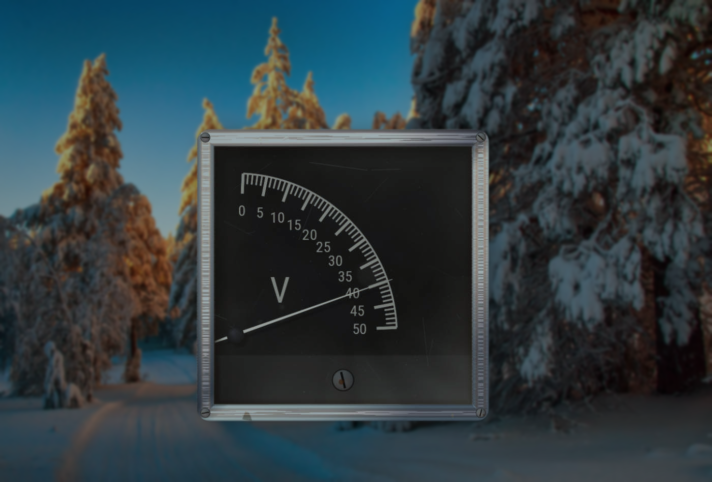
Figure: 40 V
